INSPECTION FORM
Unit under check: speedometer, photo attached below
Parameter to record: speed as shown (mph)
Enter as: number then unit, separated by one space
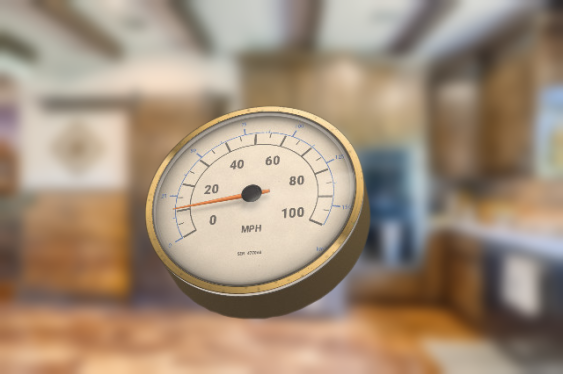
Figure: 10 mph
